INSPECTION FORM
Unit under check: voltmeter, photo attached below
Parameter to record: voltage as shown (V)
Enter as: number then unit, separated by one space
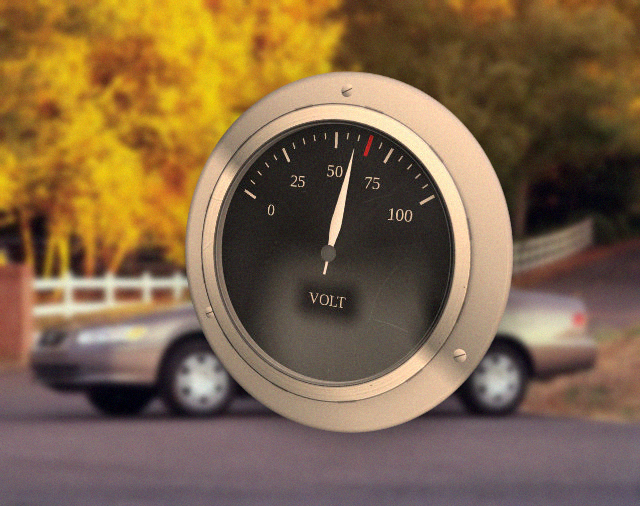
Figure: 60 V
